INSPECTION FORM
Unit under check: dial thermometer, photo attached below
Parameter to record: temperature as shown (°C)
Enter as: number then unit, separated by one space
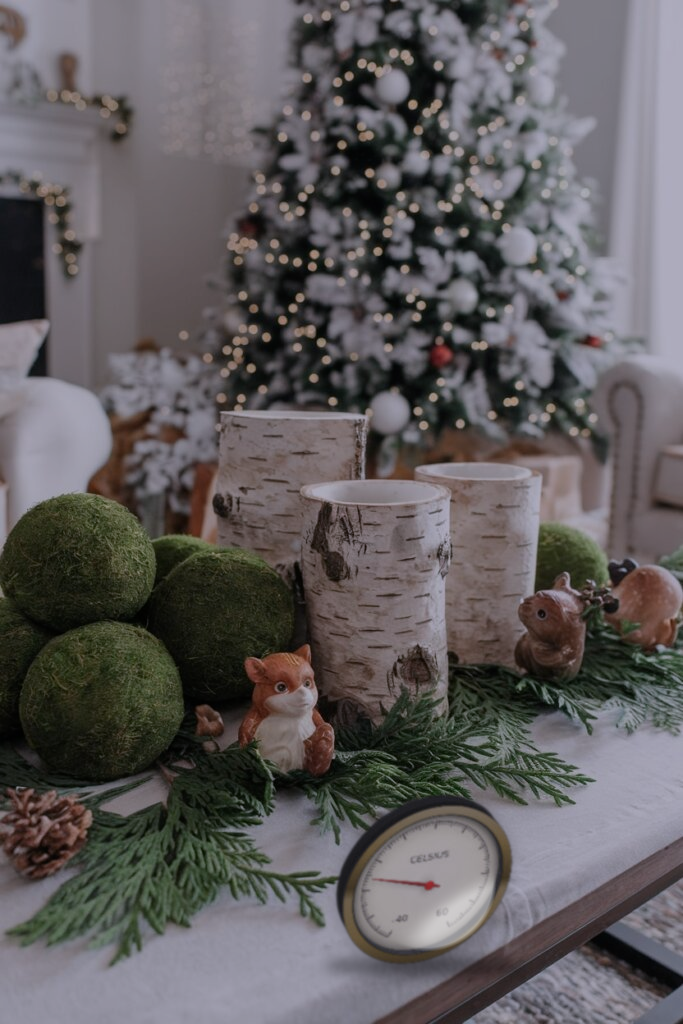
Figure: -15 °C
